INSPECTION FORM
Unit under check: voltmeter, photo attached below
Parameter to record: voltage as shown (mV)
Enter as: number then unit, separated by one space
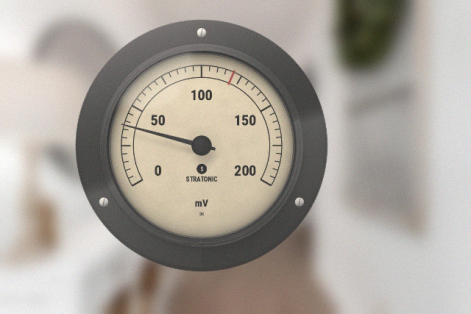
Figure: 37.5 mV
